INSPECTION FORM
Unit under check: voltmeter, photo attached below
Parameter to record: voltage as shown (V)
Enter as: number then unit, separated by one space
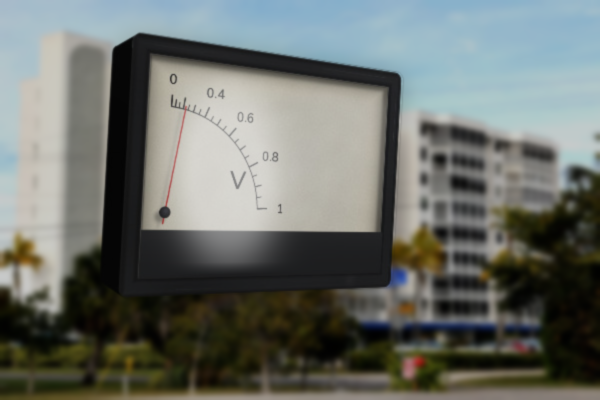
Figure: 0.2 V
